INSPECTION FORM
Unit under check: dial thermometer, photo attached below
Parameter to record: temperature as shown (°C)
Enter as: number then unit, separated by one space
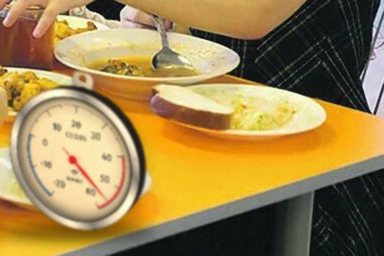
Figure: 55 °C
